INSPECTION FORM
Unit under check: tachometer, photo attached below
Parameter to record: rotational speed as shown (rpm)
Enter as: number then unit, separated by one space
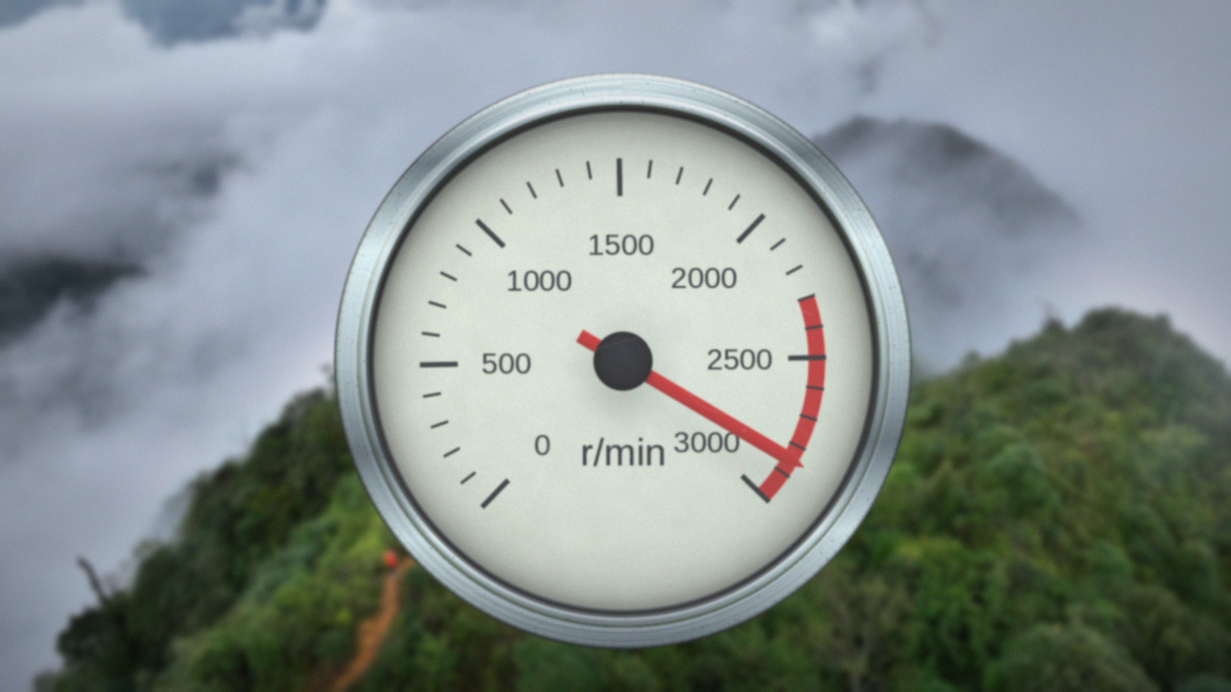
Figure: 2850 rpm
